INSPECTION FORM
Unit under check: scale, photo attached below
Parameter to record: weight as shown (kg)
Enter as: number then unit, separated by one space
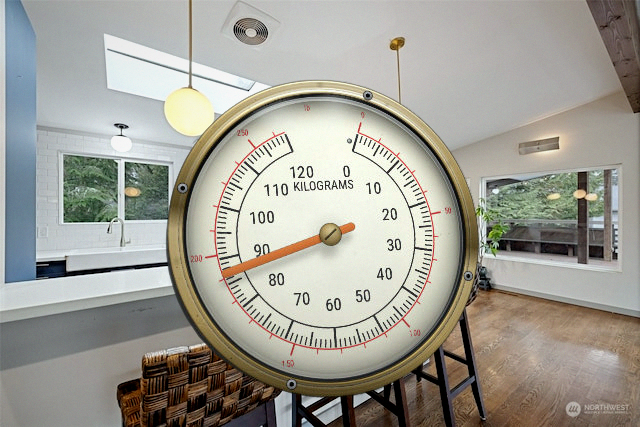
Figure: 87 kg
